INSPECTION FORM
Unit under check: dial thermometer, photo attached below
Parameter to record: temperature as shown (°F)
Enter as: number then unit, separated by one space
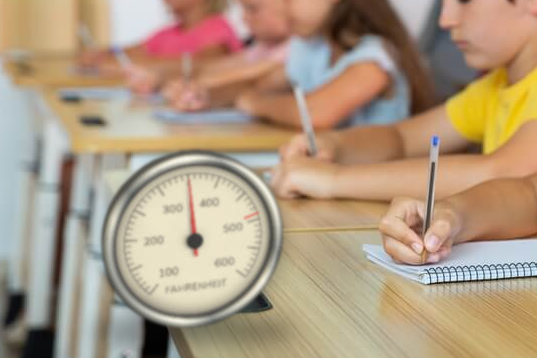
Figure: 350 °F
